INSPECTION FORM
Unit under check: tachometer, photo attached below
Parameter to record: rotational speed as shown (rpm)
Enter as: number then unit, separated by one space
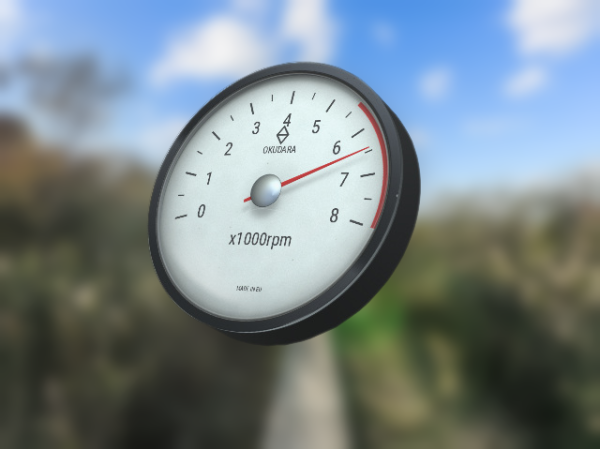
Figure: 6500 rpm
